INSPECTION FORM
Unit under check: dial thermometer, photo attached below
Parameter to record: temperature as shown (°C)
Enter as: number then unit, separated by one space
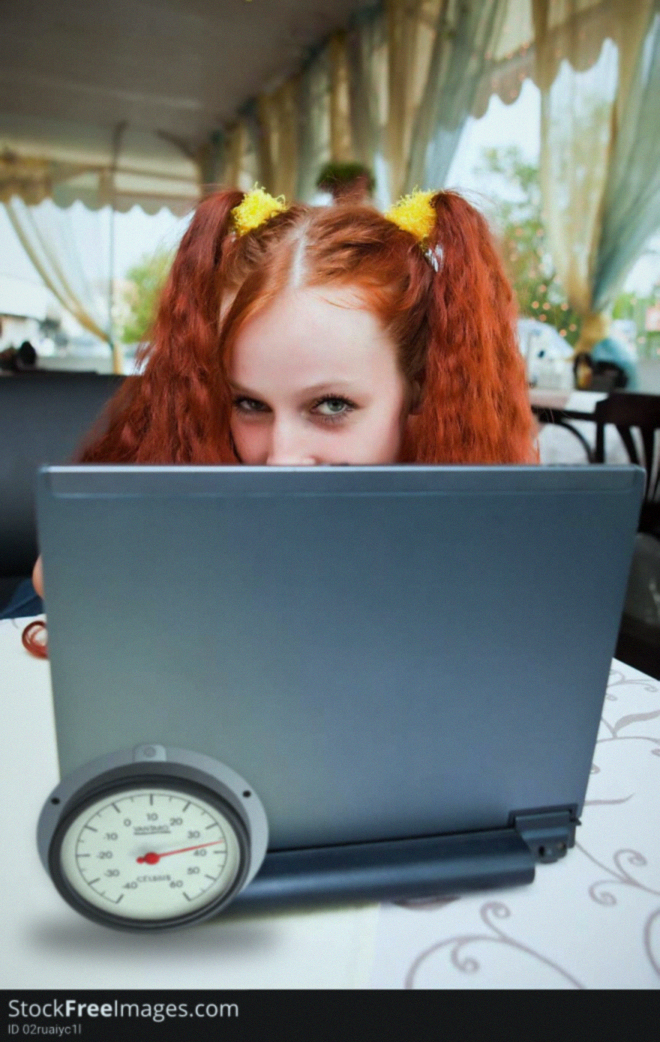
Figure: 35 °C
